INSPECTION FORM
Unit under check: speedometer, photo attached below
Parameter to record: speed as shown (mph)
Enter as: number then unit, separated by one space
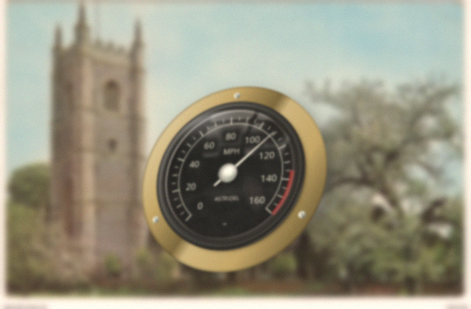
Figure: 110 mph
